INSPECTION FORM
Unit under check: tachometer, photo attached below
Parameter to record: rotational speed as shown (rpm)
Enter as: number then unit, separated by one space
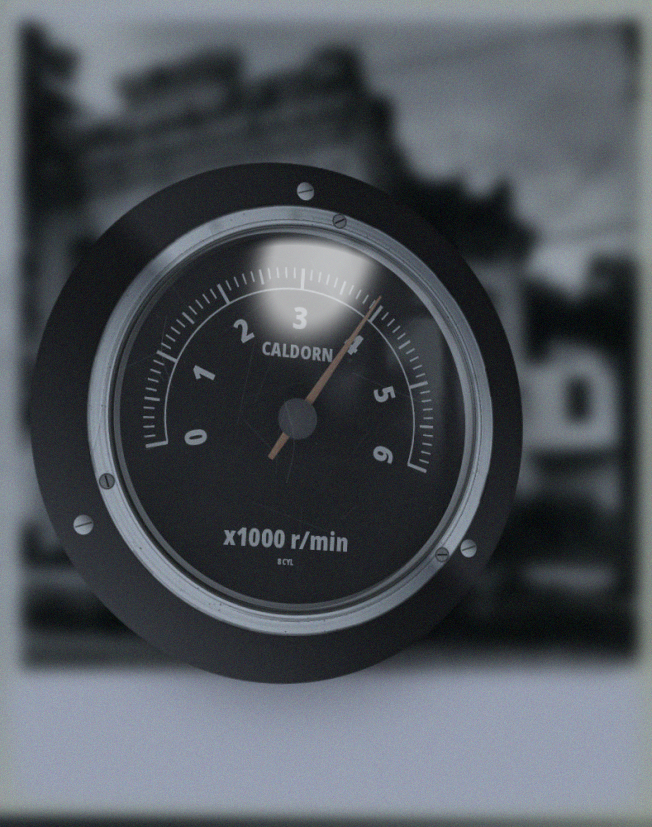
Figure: 3900 rpm
